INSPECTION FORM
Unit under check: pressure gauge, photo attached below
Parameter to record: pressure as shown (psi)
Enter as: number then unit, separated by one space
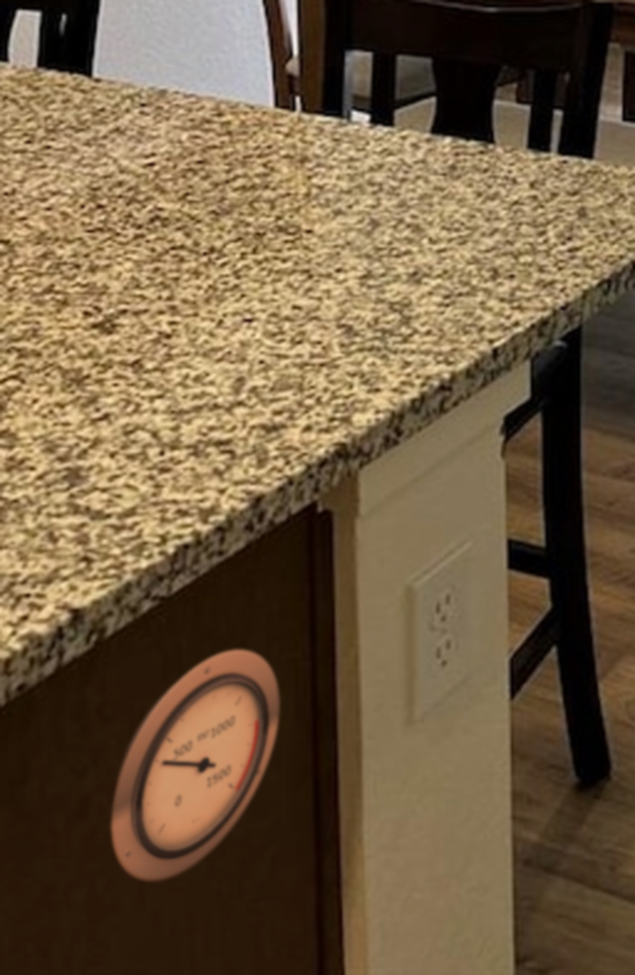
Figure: 400 psi
